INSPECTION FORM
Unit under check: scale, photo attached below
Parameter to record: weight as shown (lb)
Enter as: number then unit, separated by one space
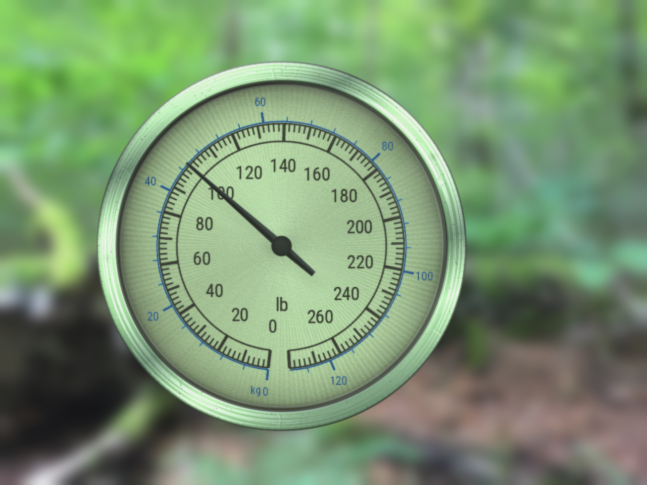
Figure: 100 lb
